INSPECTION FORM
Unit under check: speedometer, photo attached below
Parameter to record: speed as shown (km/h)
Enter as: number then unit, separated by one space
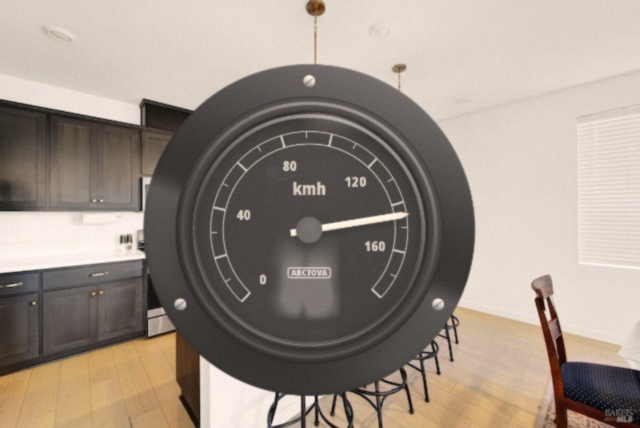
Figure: 145 km/h
